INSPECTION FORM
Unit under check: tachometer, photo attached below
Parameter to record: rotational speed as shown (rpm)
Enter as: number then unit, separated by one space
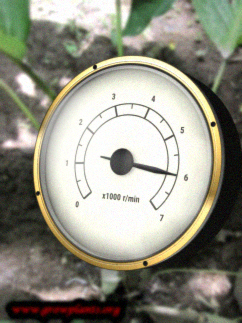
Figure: 6000 rpm
